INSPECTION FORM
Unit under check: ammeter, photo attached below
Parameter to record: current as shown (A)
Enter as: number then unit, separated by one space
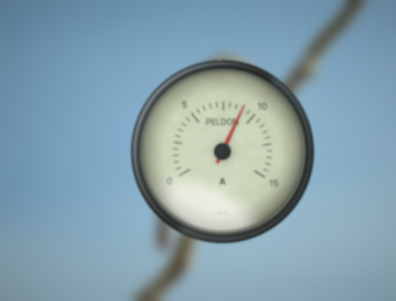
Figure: 9 A
